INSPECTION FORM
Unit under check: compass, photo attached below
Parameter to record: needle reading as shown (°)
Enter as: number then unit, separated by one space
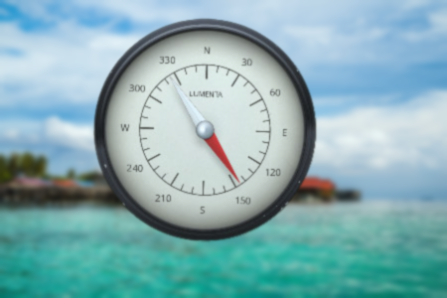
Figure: 145 °
